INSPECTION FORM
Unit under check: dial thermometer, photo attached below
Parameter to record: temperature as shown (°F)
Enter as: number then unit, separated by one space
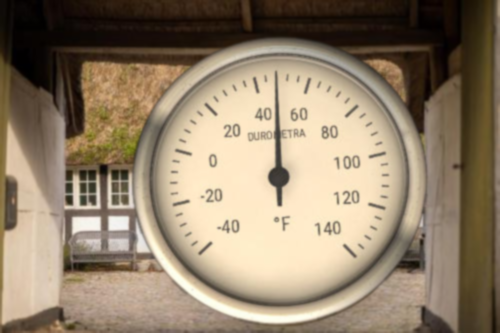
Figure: 48 °F
